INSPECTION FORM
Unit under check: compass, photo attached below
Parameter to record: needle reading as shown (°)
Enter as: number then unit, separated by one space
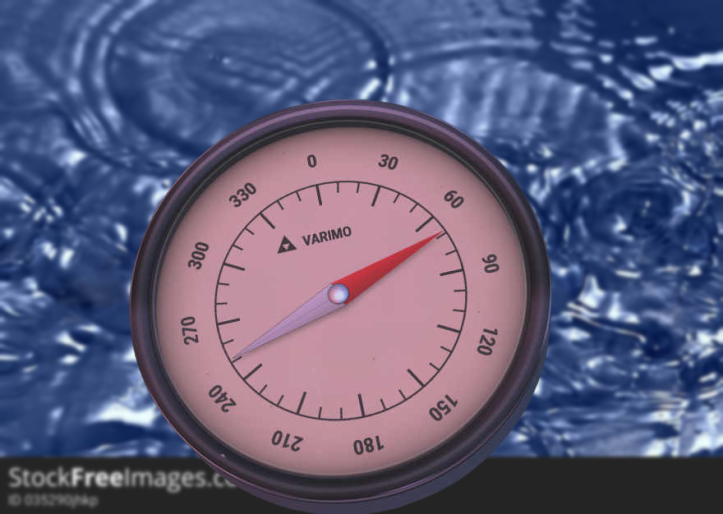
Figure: 70 °
